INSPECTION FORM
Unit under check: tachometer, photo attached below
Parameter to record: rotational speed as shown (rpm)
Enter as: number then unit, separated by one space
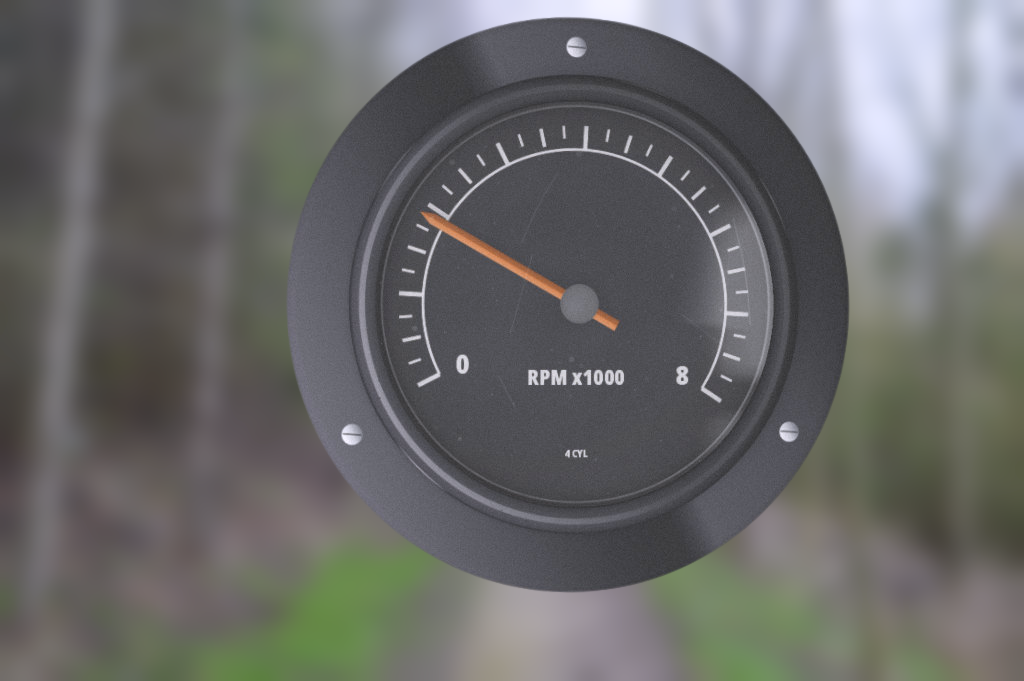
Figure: 1875 rpm
